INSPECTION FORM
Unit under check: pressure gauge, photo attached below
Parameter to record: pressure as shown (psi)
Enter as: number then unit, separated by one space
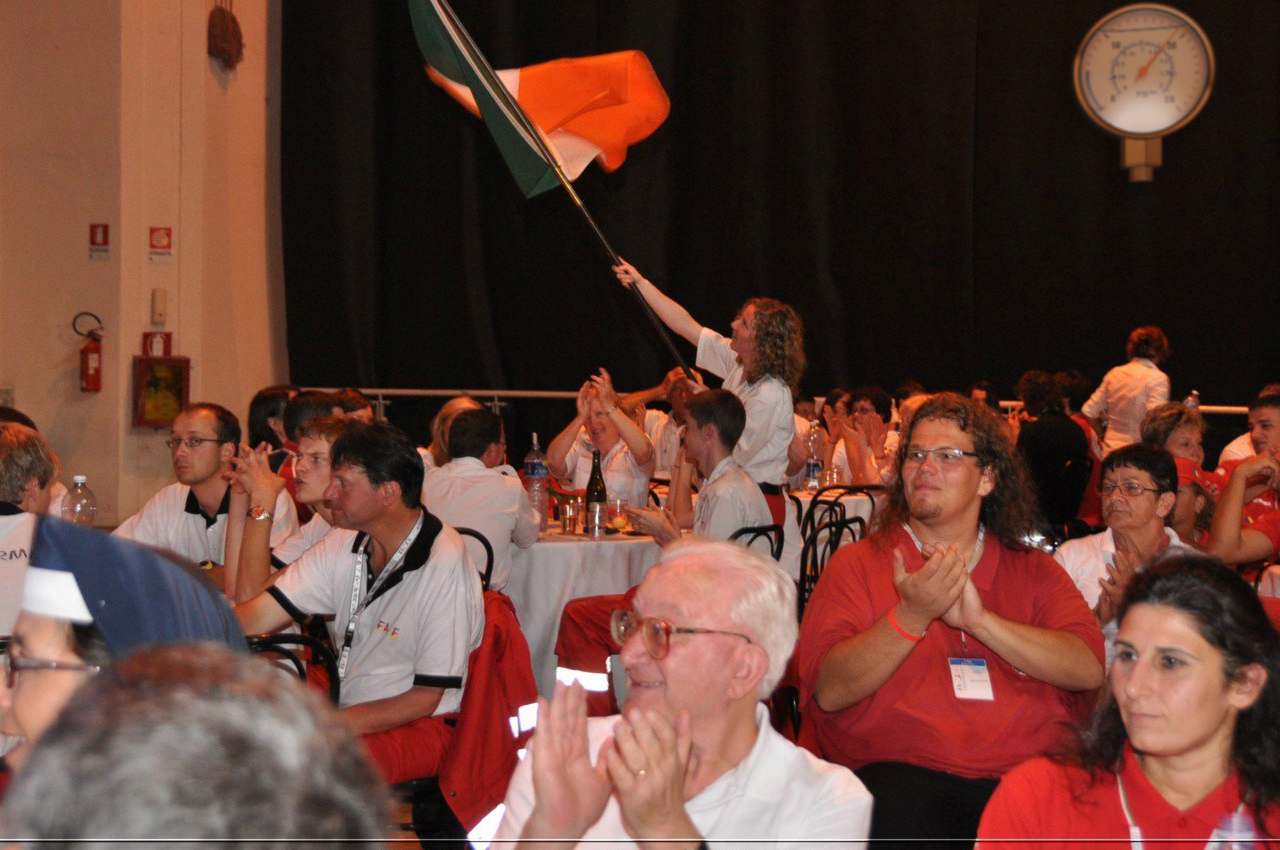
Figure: 19 psi
